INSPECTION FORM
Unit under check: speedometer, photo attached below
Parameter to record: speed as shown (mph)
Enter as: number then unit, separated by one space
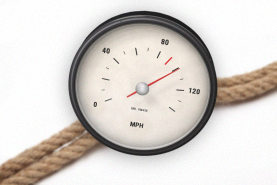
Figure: 100 mph
